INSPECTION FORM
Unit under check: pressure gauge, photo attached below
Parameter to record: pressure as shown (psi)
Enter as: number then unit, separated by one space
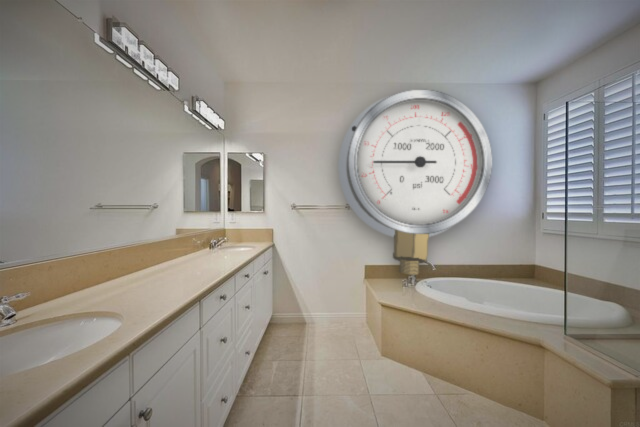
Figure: 500 psi
